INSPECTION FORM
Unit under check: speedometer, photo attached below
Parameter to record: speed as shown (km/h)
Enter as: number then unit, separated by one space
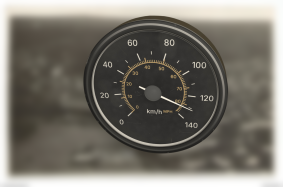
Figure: 130 km/h
